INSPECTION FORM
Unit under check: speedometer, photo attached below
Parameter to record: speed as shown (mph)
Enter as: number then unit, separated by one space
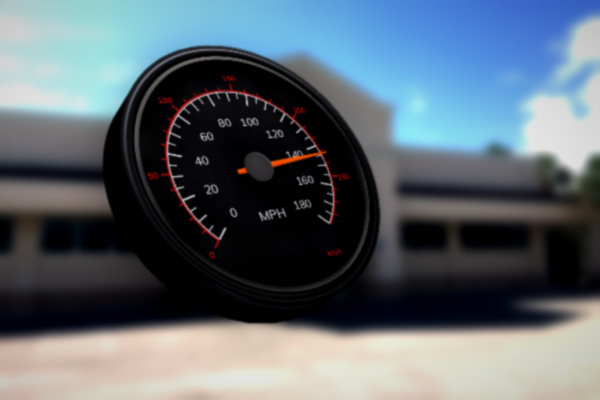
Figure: 145 mph
